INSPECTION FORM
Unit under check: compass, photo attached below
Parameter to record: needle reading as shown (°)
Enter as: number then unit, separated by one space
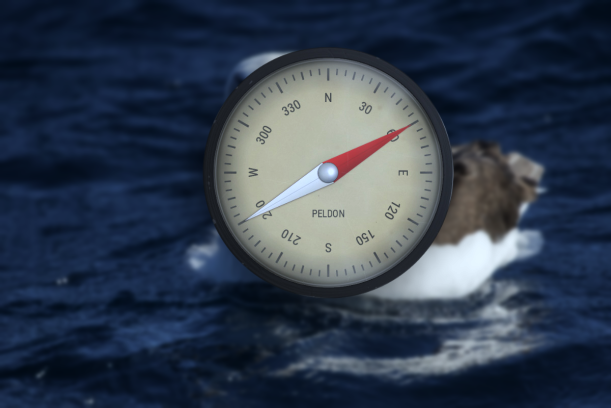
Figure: 60 °
